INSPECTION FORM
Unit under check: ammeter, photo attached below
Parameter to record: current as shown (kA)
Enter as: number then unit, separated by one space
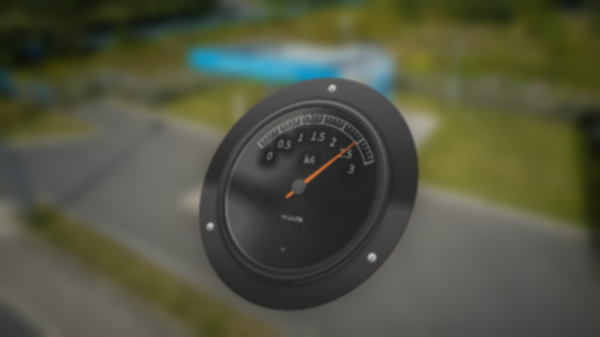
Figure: 2.5 kA
